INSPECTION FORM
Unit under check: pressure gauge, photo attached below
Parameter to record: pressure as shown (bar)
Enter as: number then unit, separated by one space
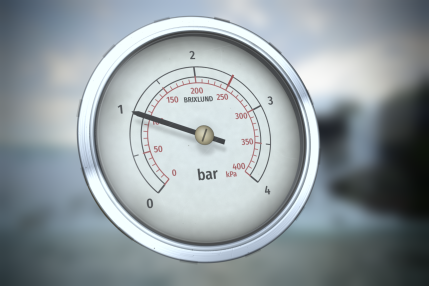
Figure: 1 bar
